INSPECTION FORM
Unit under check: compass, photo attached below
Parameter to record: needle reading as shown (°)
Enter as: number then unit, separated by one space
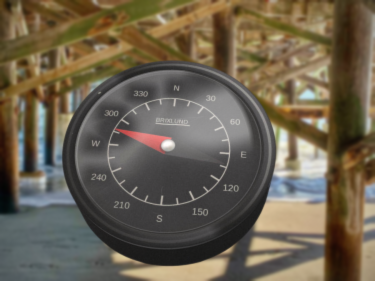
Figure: 285 °
